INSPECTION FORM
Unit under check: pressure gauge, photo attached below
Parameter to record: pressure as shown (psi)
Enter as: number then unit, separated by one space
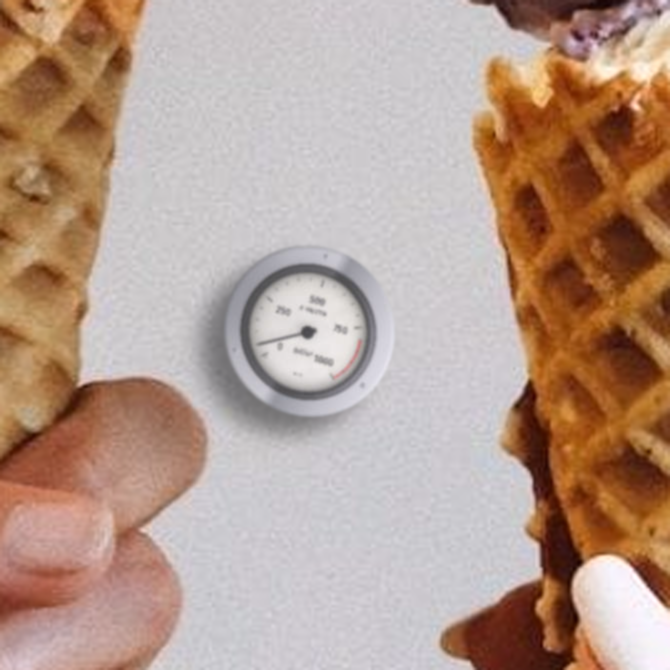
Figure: 50 psi
